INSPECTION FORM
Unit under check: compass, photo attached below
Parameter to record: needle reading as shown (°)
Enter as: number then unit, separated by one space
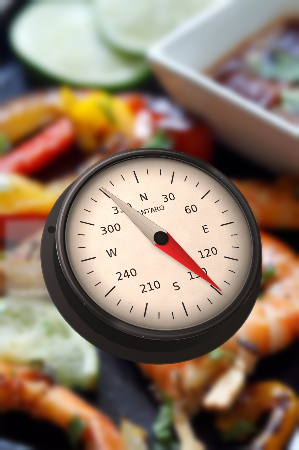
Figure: 150 °
